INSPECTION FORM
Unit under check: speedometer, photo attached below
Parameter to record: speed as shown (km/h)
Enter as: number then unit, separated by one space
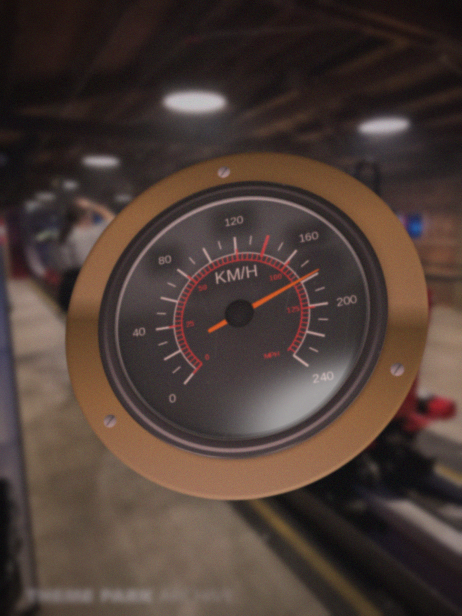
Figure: 180 km/h
